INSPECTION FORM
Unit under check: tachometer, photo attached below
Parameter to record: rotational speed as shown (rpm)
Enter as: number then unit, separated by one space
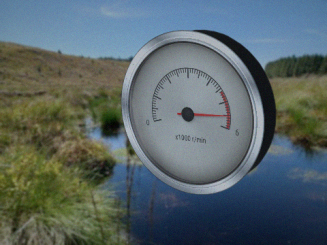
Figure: 5500 rpm
